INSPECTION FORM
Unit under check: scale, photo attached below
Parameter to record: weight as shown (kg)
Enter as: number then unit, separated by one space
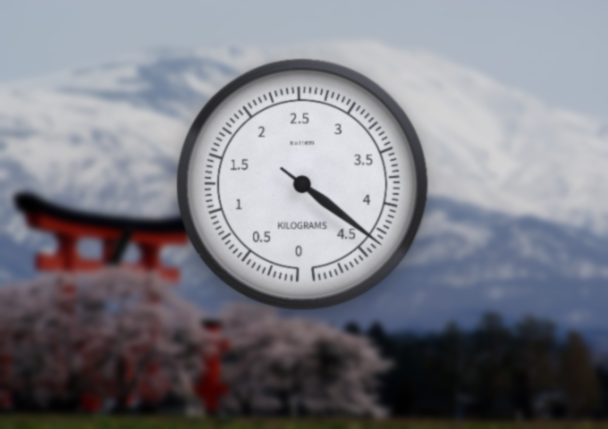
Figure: 4.35 kg
